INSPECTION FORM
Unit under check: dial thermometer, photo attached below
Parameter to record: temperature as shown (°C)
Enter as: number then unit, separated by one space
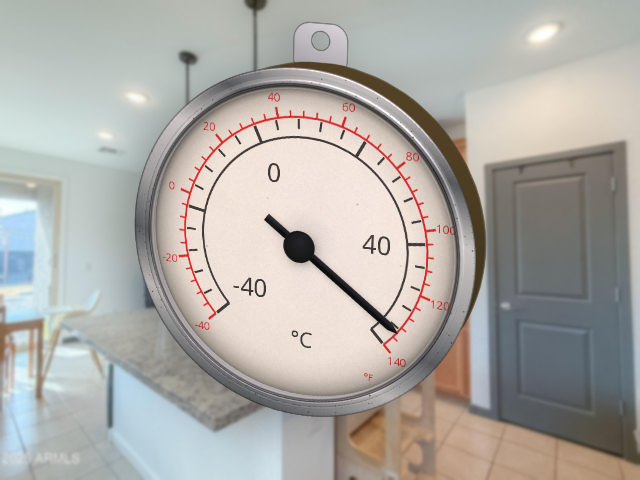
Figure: 56 °C
